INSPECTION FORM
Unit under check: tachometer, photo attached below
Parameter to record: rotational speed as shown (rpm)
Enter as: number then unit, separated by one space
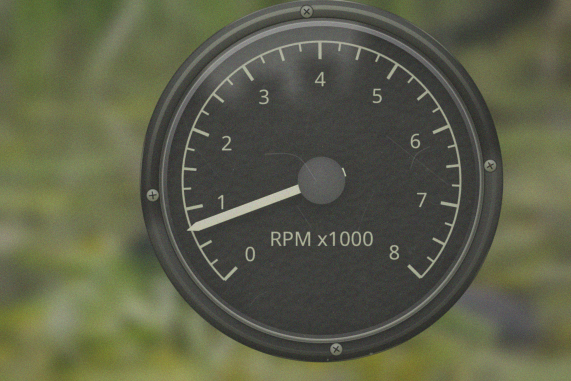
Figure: 750 rpm
